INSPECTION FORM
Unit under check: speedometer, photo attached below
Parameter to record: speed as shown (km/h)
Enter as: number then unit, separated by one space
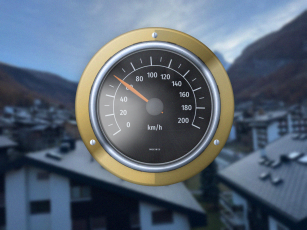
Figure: 60 km/h
